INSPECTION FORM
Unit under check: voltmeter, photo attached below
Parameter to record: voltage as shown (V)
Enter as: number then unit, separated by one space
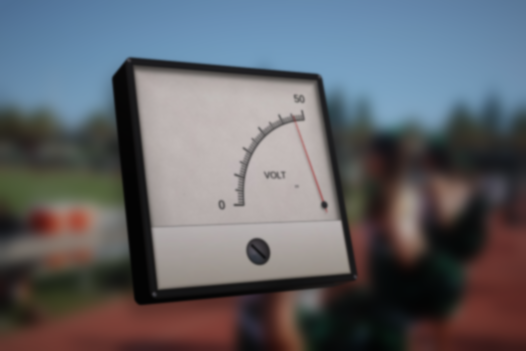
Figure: 45 V
